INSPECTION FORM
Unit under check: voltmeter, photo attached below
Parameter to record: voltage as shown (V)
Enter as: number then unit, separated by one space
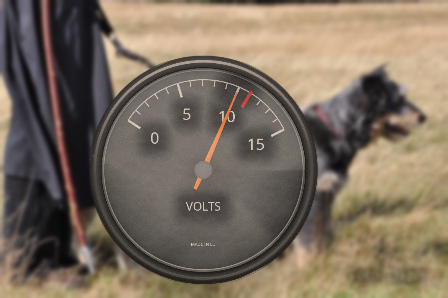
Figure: 10 V
